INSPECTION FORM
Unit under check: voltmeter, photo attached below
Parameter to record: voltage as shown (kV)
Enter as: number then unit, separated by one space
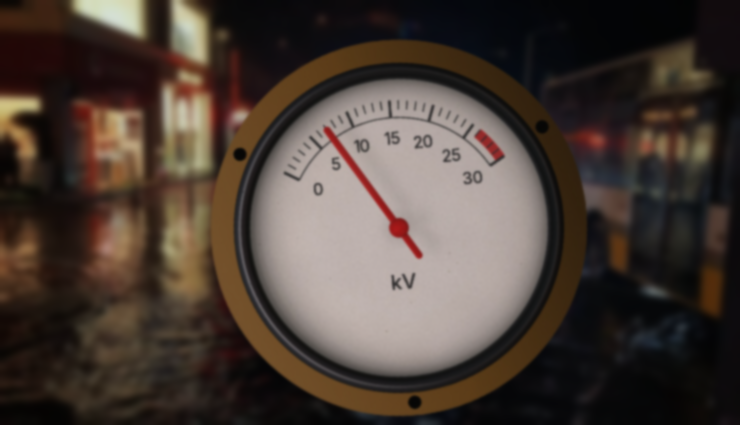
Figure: 7 kV
